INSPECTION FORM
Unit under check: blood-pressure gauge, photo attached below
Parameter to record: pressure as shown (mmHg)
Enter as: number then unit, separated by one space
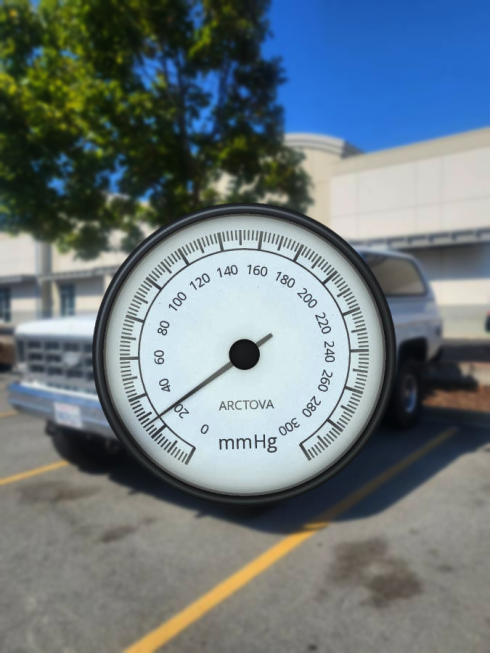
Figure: 26 mmHg
